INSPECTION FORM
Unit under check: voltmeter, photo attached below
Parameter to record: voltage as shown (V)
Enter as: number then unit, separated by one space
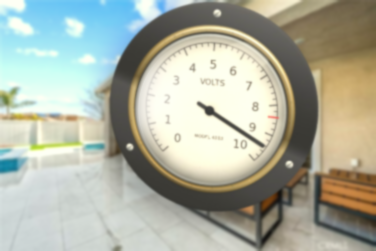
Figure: 9.4 V
